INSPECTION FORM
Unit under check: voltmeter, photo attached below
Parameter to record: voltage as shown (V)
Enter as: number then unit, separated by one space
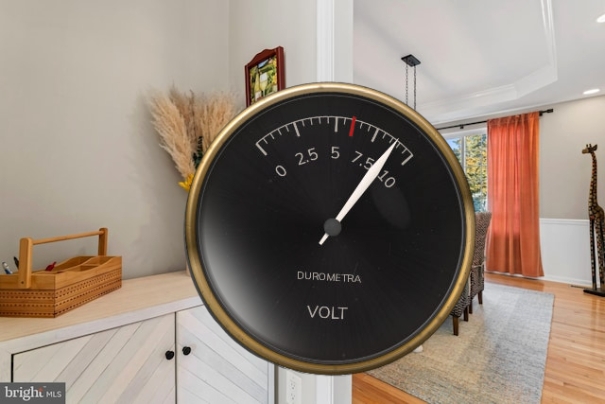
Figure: 8.75 V
